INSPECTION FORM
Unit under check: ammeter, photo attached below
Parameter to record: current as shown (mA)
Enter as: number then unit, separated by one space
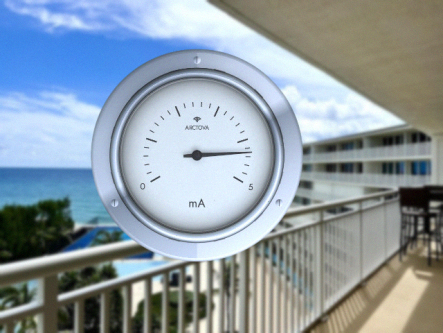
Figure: 4.3 mA
